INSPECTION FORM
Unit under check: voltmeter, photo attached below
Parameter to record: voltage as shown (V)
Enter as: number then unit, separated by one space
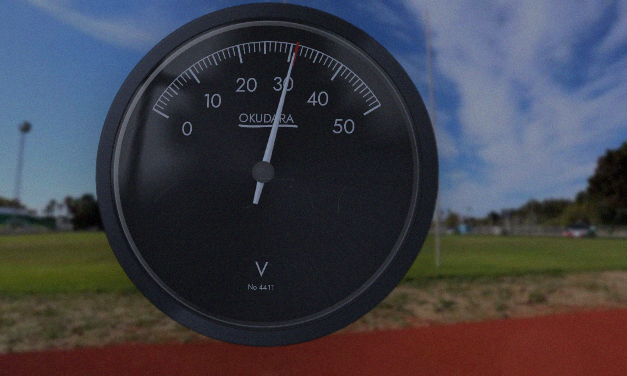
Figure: 31 V
